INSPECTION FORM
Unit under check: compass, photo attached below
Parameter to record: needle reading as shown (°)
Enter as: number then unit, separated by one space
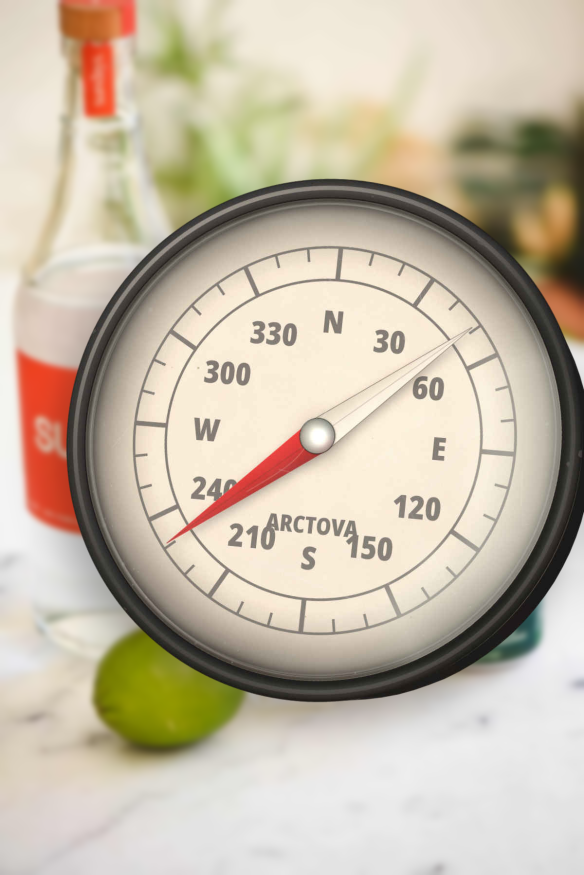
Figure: 230 °
